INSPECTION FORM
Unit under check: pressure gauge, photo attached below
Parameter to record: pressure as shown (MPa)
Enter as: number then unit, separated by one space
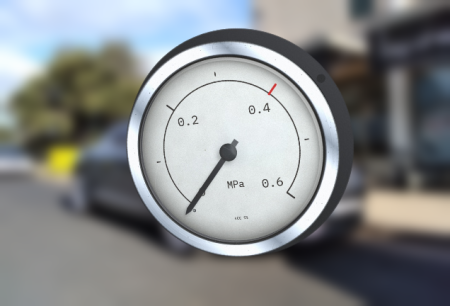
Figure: 0 MPa
